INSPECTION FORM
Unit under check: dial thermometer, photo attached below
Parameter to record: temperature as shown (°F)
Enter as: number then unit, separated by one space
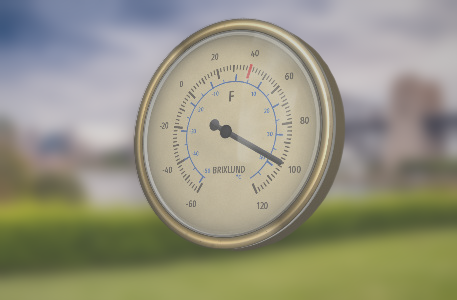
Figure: 100 °F
